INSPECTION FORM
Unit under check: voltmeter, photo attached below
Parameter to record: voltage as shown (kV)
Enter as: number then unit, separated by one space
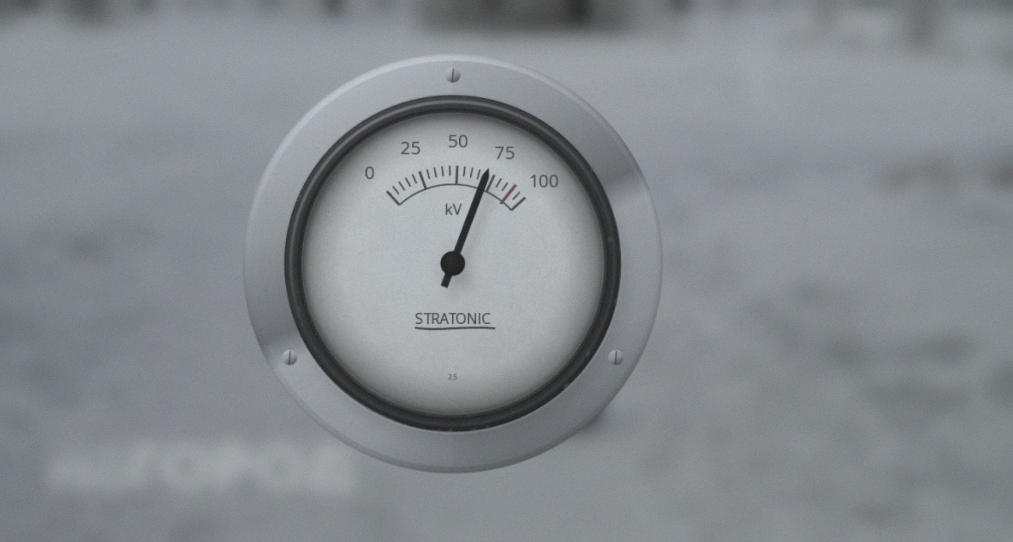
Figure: 70 kV
